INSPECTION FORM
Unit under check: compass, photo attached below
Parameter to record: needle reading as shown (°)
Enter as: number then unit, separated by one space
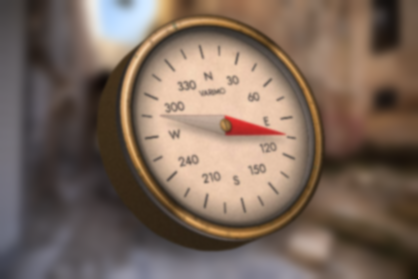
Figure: 105 °
